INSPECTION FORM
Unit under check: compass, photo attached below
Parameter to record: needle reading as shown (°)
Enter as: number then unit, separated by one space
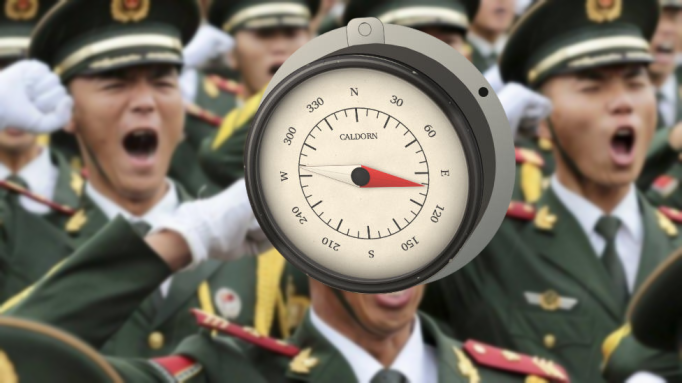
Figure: 100 °
